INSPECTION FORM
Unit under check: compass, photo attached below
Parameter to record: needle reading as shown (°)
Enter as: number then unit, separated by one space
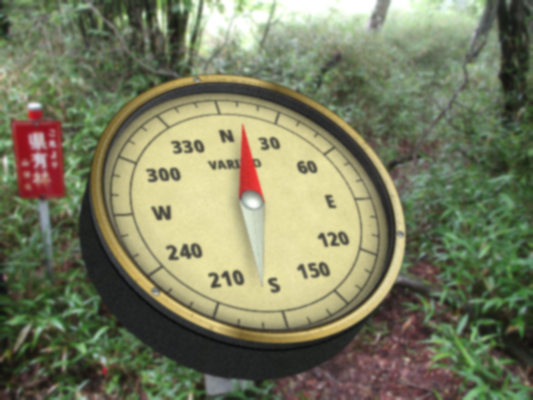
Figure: 10 °
